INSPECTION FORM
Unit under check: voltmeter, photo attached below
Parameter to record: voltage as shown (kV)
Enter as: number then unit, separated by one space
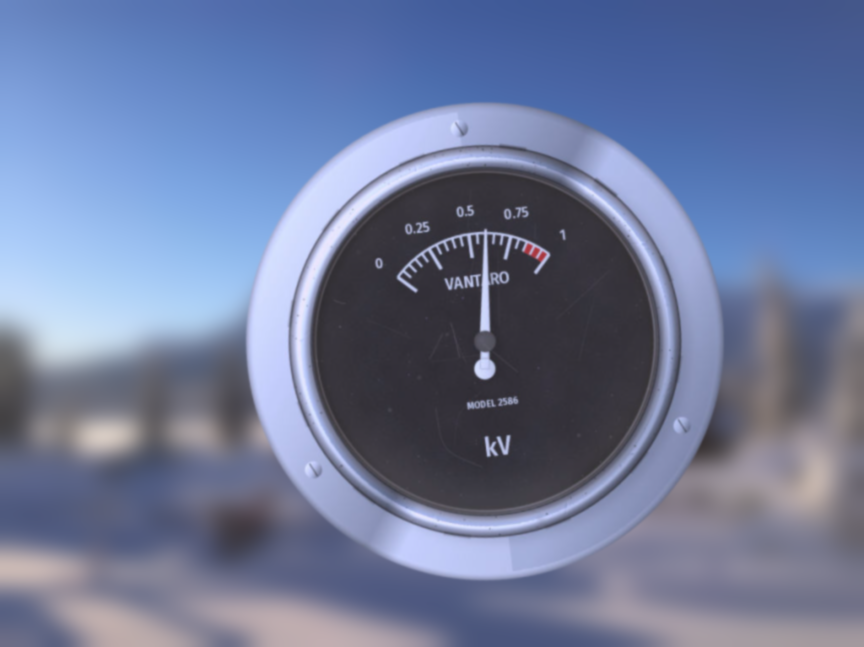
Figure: 0.6 kV
